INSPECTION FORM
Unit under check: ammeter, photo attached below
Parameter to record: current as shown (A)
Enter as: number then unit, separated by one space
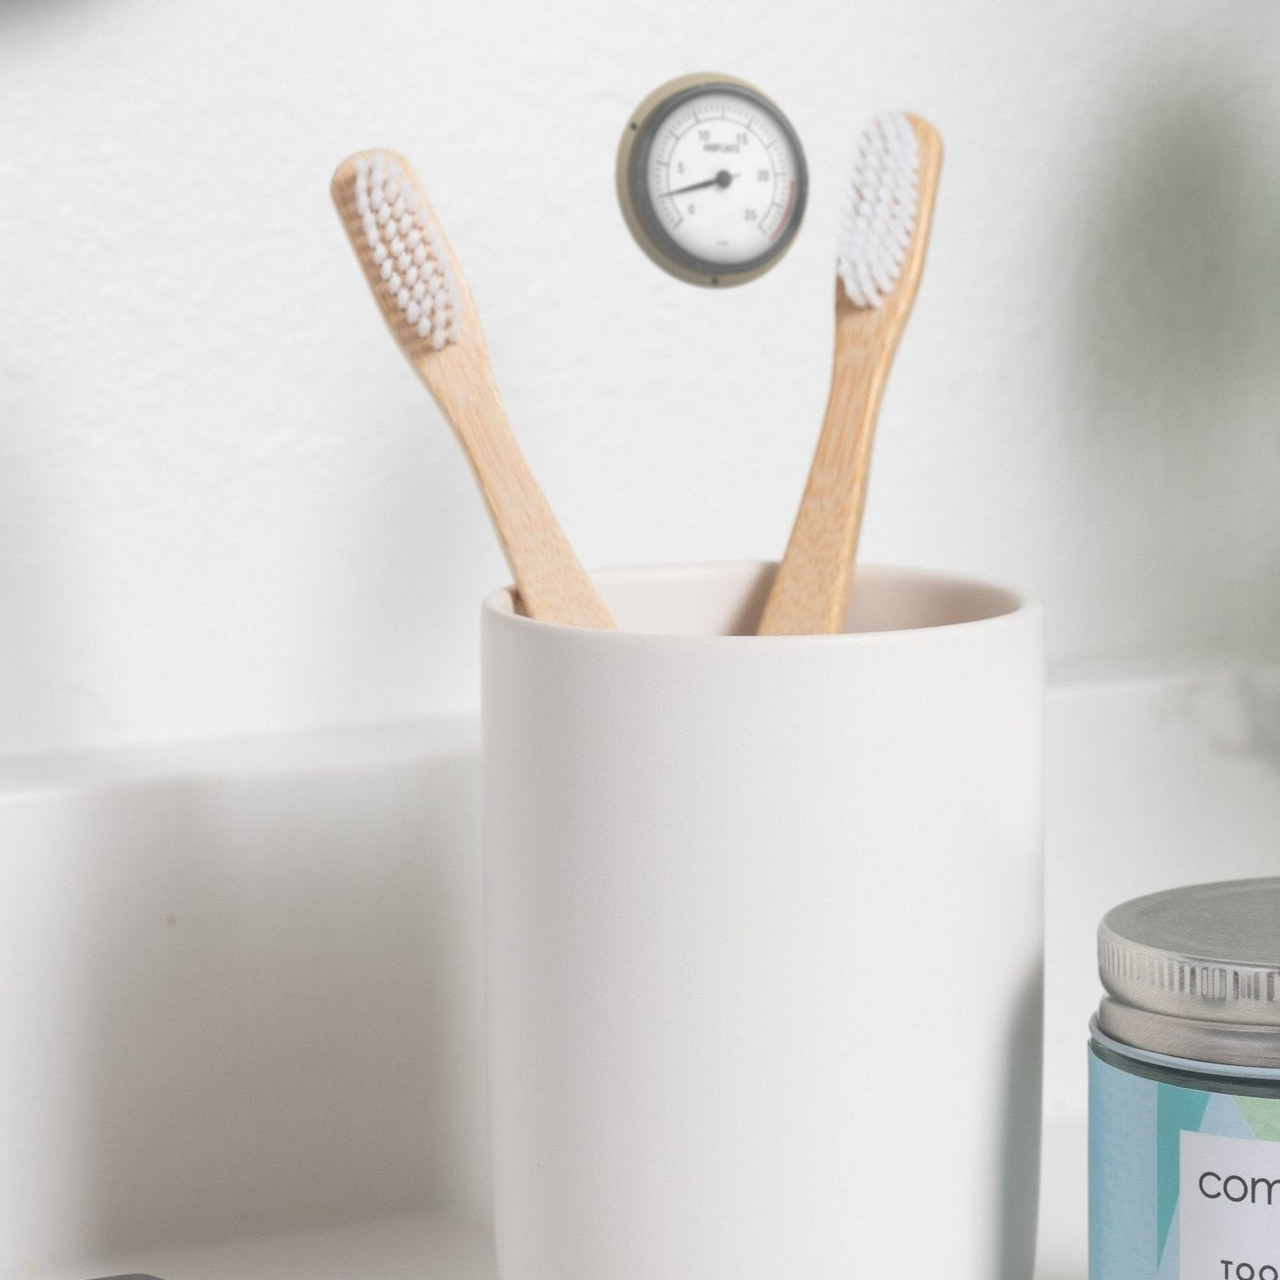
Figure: 2.5 A
